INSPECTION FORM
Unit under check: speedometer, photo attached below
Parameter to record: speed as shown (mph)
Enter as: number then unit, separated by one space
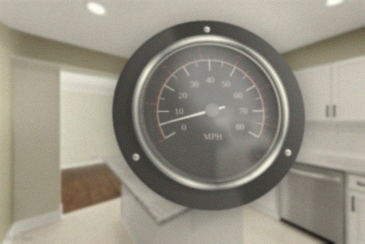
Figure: 5 mph
